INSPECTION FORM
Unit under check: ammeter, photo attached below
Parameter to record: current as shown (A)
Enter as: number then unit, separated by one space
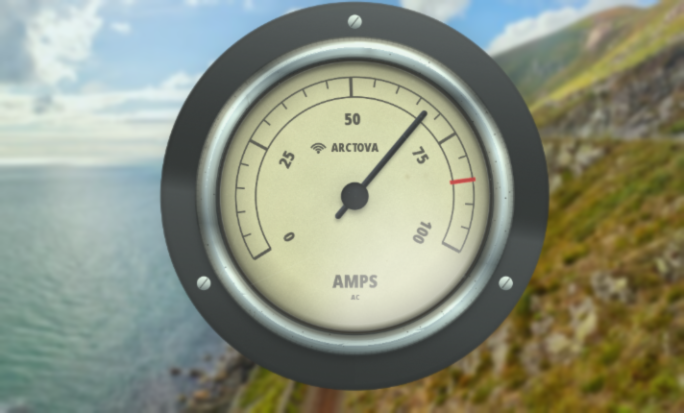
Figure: 67.5 A
